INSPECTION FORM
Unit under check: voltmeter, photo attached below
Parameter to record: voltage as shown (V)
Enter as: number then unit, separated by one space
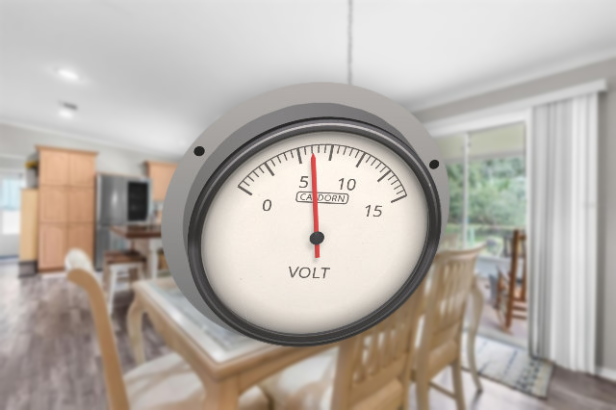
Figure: 6 V
